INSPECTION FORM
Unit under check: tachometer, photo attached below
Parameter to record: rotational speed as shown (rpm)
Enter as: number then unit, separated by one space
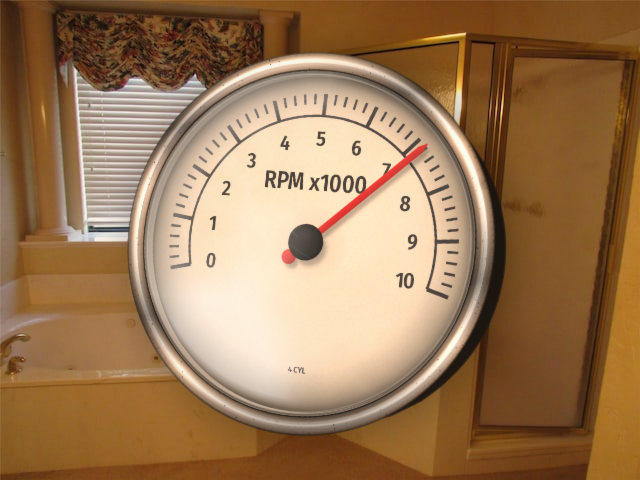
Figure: 7200 rpm
